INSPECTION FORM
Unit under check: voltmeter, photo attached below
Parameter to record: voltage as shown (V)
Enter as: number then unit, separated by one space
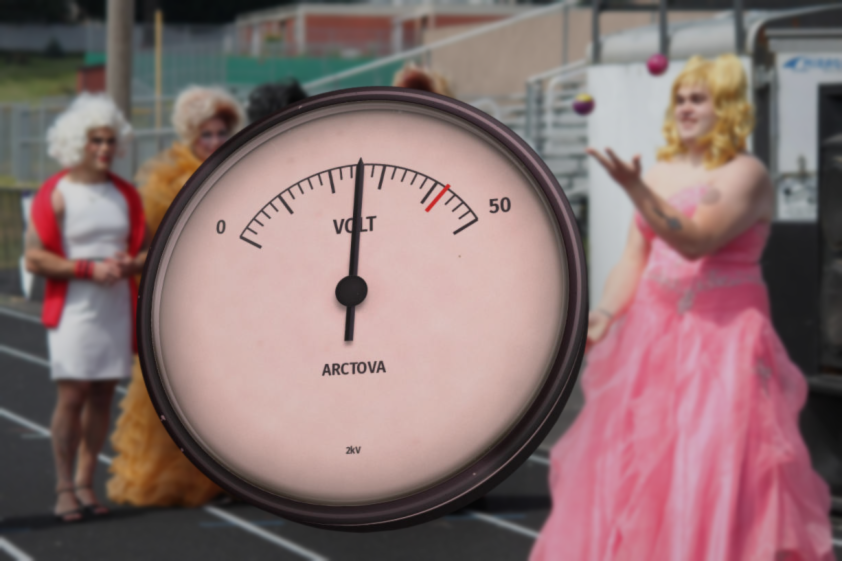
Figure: 26 V
